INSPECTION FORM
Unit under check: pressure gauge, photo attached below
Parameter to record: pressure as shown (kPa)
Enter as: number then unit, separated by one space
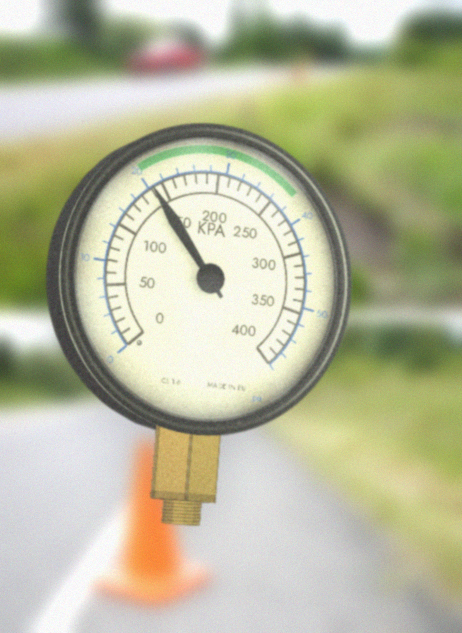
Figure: 140 kPa
